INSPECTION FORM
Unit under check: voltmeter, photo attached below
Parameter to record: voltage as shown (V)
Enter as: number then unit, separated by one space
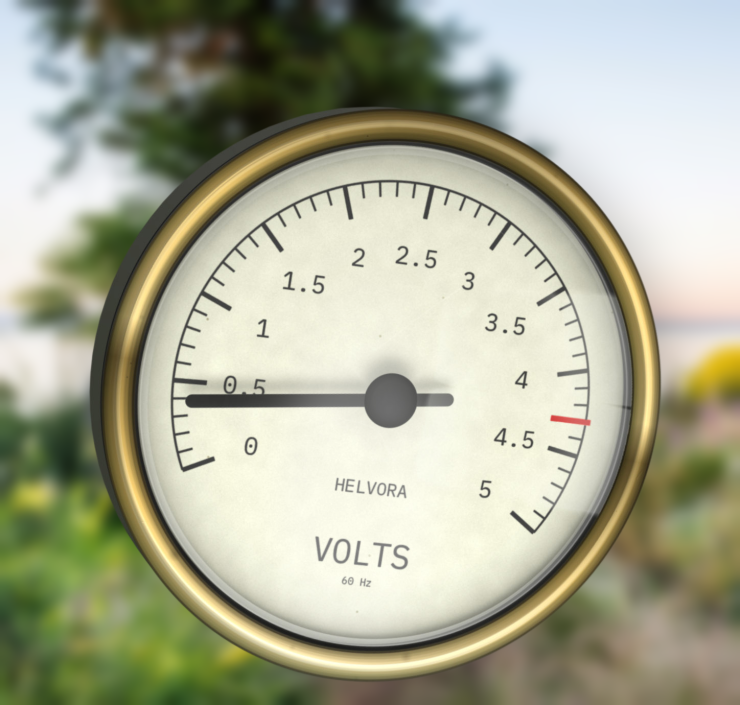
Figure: 0.4 V
